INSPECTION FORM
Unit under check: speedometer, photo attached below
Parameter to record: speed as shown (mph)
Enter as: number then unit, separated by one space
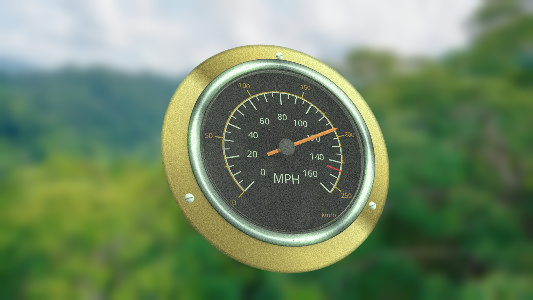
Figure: 120 mph
